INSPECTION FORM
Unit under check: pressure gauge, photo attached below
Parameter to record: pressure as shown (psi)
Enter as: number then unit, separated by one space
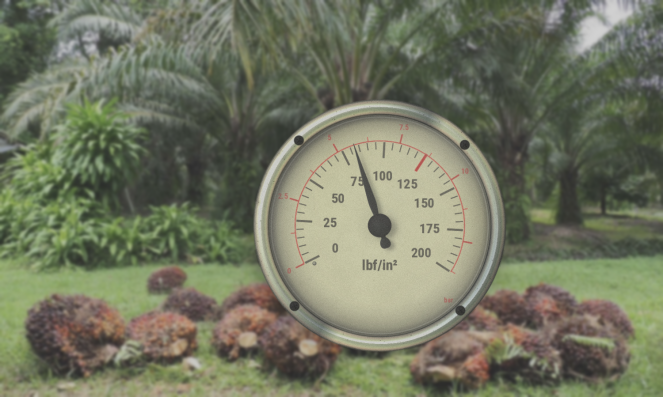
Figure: 82.5 psi
